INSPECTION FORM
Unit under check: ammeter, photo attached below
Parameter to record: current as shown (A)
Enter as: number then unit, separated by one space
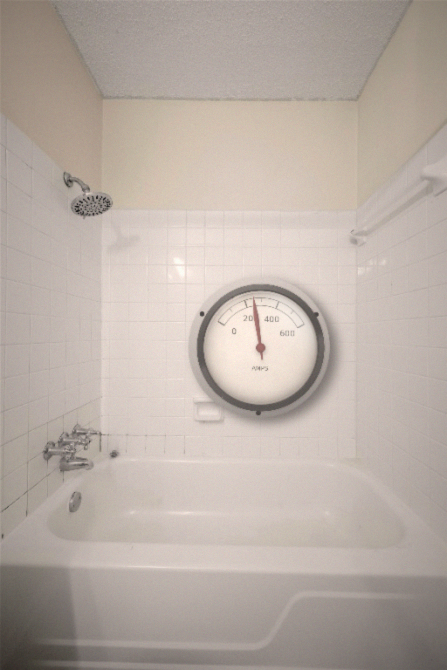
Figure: 250 A
